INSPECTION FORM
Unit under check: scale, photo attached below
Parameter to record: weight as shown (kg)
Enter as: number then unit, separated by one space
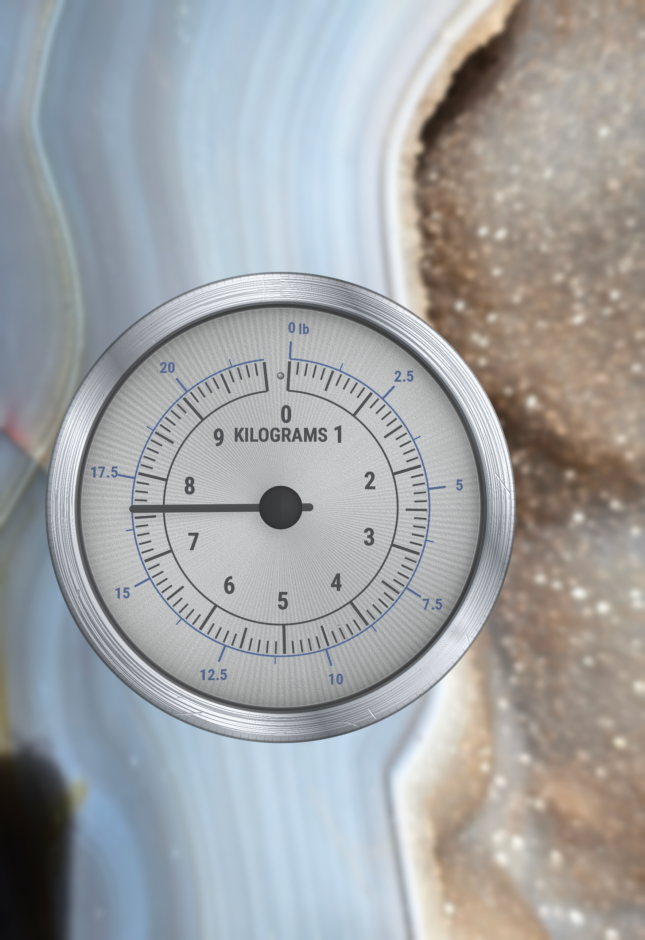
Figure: 7.6 kg
